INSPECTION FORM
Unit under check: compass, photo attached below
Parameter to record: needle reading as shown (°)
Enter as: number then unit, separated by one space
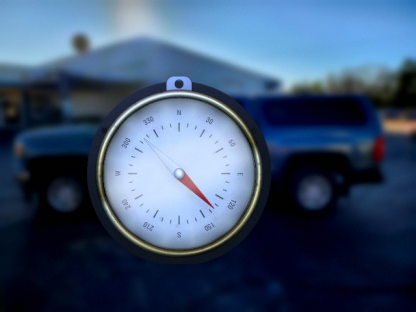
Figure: 135 °
